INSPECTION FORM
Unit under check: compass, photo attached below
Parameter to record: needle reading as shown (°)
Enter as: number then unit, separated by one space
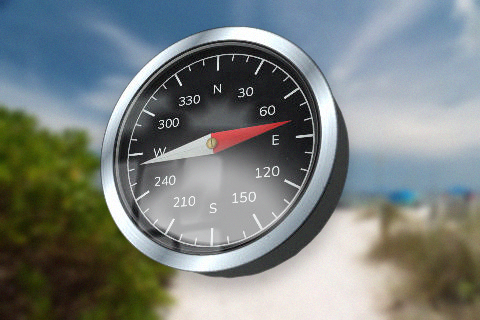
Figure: 80 °
